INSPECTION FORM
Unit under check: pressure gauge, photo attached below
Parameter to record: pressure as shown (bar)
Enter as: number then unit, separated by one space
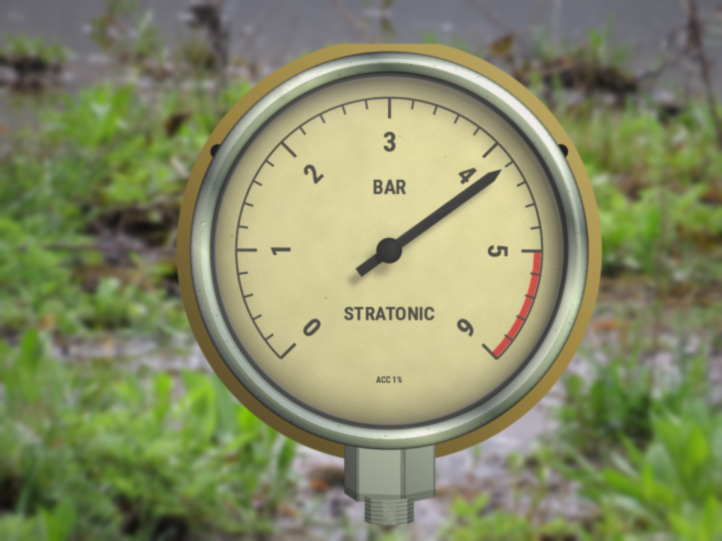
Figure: 4.2 bar
